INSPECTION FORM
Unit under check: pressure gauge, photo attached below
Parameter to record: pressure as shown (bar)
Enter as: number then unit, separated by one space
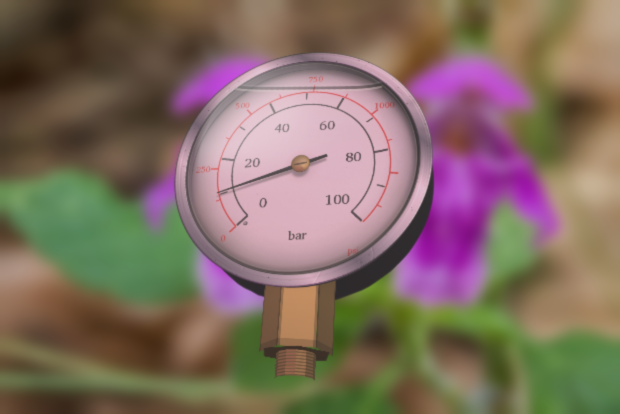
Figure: 10 bar
